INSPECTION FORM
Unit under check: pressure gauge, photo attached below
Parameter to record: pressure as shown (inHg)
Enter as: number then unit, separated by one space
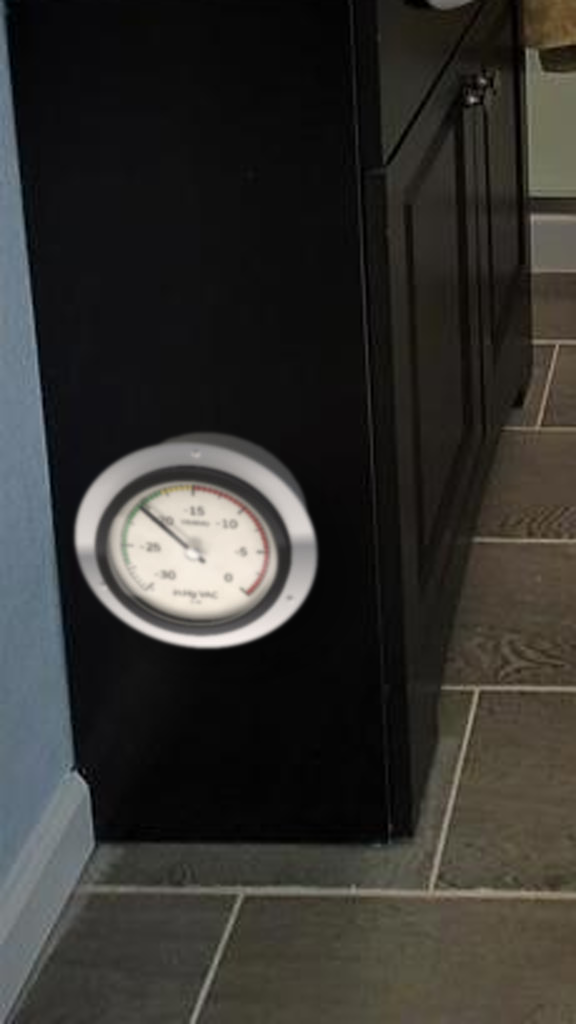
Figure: -20 inHg
